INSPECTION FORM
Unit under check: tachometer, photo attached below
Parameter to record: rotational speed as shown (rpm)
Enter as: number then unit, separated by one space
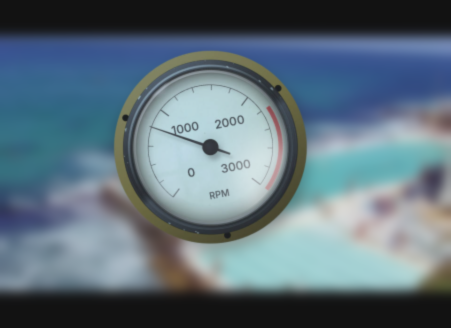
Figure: 800 rpm
